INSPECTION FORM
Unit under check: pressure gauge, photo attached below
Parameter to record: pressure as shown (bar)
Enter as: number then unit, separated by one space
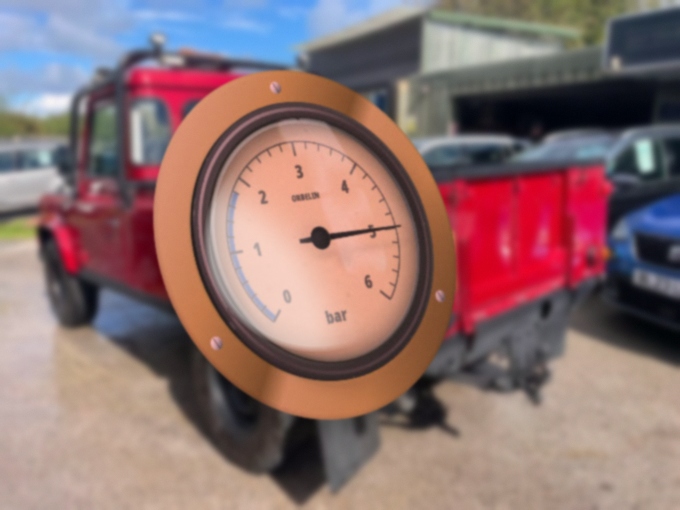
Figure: 5 bar
